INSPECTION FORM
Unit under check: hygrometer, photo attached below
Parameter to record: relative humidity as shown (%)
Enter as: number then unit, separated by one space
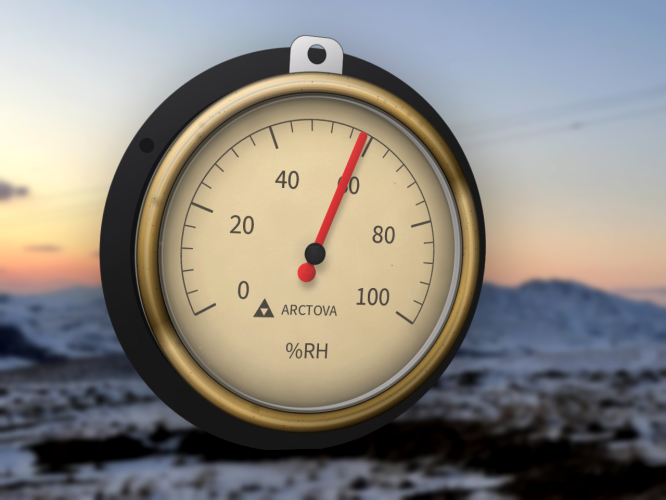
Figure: 58 %
